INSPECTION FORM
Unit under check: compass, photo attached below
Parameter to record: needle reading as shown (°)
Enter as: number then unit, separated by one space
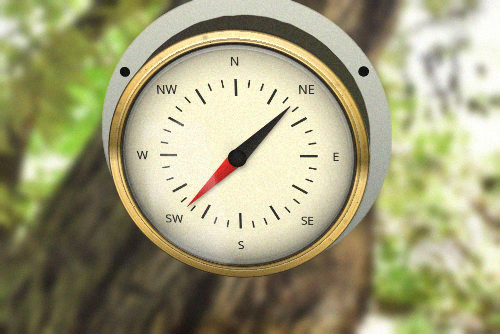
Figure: 225 °
